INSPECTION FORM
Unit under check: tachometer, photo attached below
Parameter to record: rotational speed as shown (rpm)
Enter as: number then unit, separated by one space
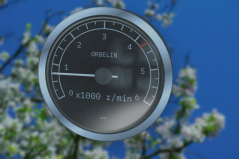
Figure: 750 rpm
